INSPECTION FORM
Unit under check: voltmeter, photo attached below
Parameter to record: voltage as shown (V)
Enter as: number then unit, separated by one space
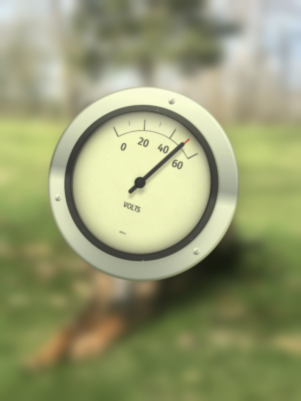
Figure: 50 V
